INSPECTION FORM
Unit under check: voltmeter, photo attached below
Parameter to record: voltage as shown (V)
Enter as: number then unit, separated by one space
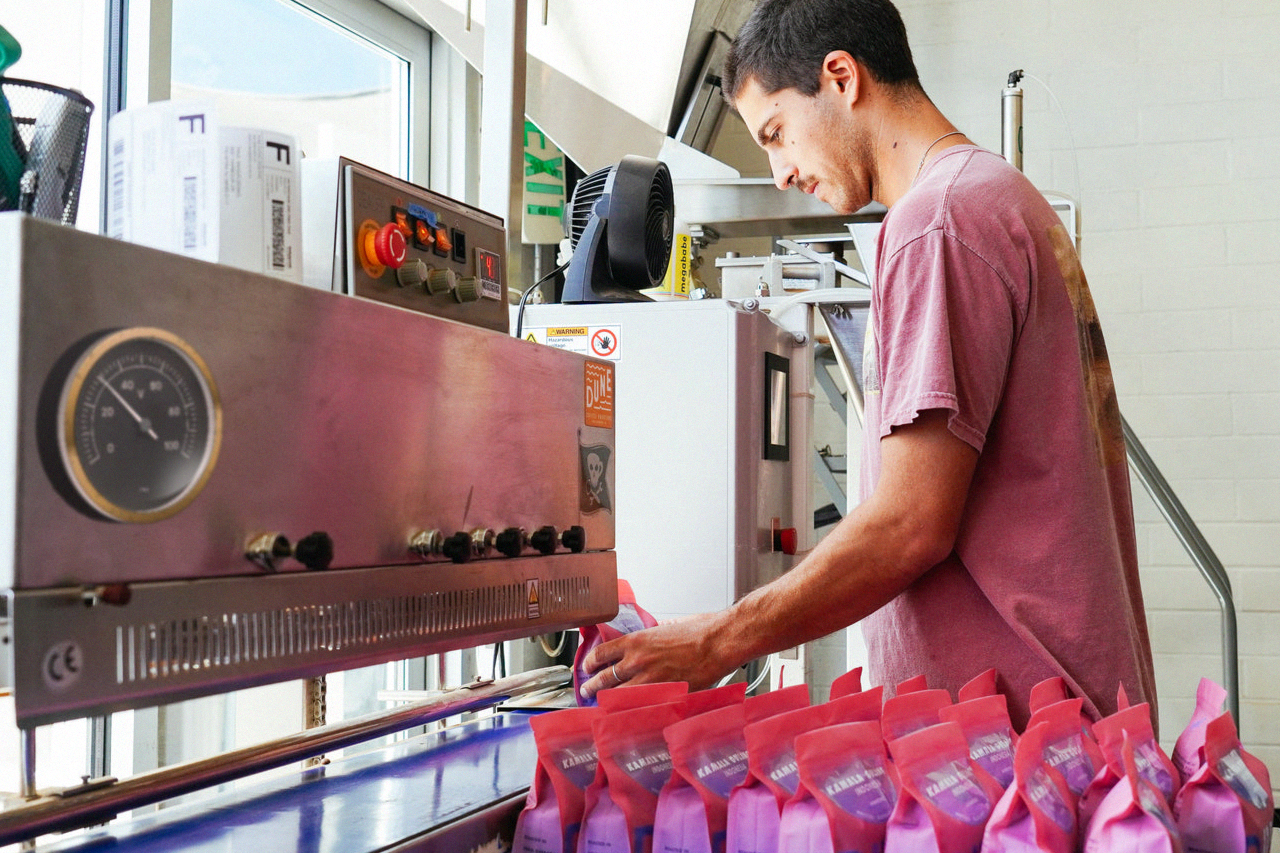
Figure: 30 V
